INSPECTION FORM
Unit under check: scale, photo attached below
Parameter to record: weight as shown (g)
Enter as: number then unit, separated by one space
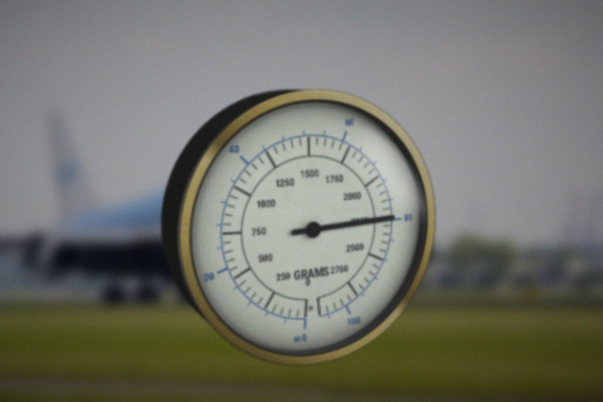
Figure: 2250 g
